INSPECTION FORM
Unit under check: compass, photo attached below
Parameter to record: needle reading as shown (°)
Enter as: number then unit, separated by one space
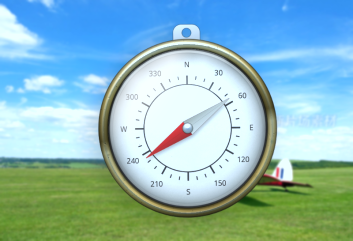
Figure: 235 °
